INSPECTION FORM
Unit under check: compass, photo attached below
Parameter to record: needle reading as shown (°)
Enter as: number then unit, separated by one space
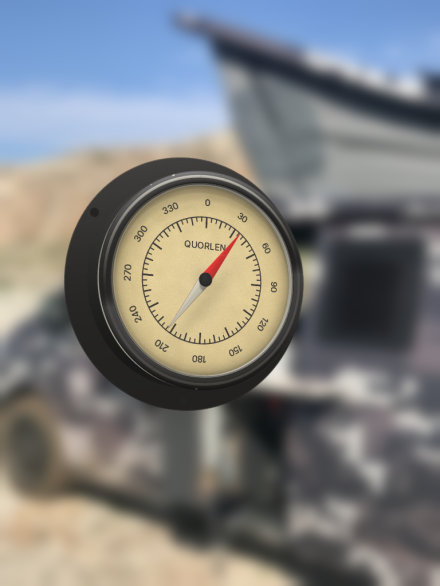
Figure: 35 °
